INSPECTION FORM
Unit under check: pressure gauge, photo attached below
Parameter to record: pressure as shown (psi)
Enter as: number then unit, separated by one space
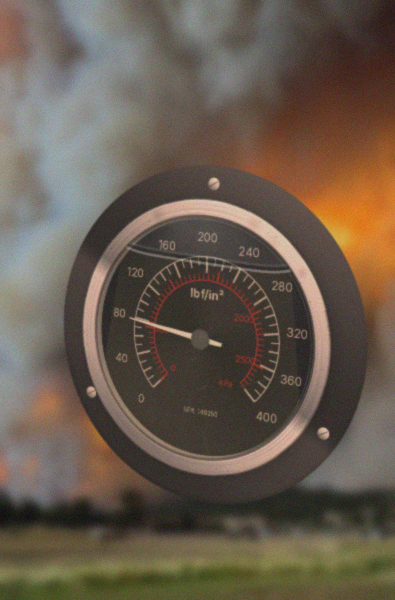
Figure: 80 psi
